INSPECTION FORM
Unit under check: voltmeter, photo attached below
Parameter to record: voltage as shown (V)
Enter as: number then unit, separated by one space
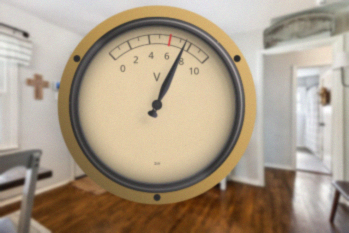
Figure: 7.5 V
